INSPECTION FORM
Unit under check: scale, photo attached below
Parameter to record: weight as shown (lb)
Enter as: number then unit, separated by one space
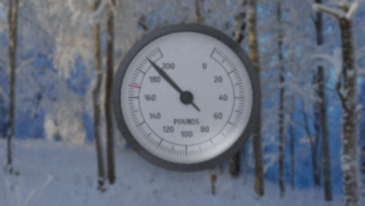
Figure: 190 lb
